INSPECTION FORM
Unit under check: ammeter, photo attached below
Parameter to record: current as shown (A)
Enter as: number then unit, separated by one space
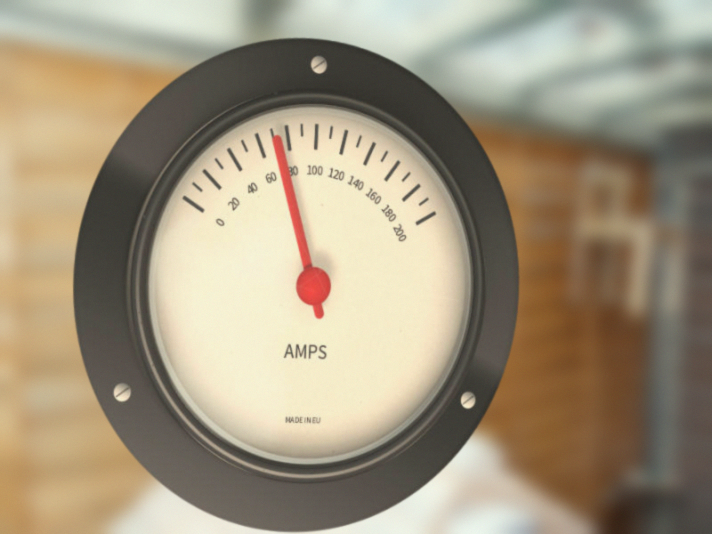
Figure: 70 A
